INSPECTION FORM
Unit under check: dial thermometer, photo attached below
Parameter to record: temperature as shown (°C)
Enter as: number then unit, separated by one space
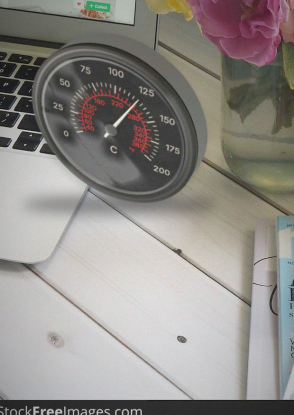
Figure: 125 °C
